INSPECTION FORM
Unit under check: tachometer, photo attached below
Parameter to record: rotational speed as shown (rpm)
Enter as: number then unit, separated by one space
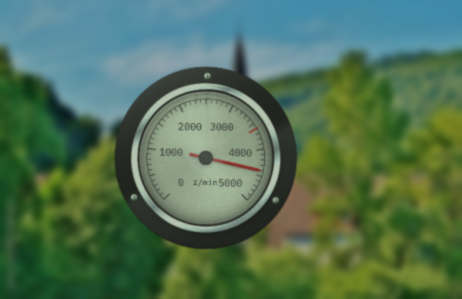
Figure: 4400 rpm
